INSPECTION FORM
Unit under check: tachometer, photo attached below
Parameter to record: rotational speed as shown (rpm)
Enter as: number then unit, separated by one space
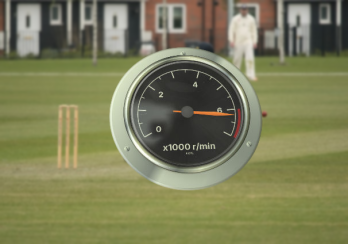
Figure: 6250 rpm
